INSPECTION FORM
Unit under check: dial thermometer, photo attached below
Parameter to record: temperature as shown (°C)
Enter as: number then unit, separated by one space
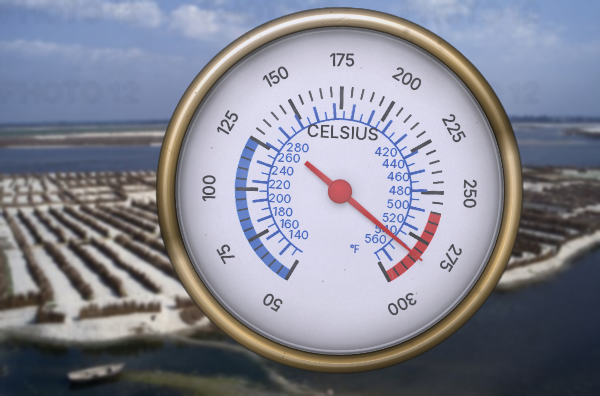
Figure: 282.5 °C
